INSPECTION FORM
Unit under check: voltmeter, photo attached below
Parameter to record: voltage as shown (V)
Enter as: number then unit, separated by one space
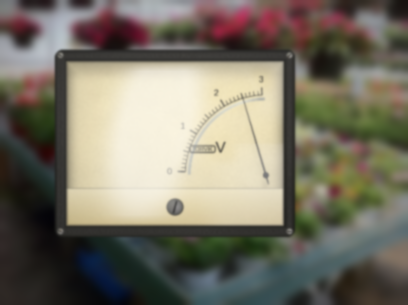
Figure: 2.5 V
